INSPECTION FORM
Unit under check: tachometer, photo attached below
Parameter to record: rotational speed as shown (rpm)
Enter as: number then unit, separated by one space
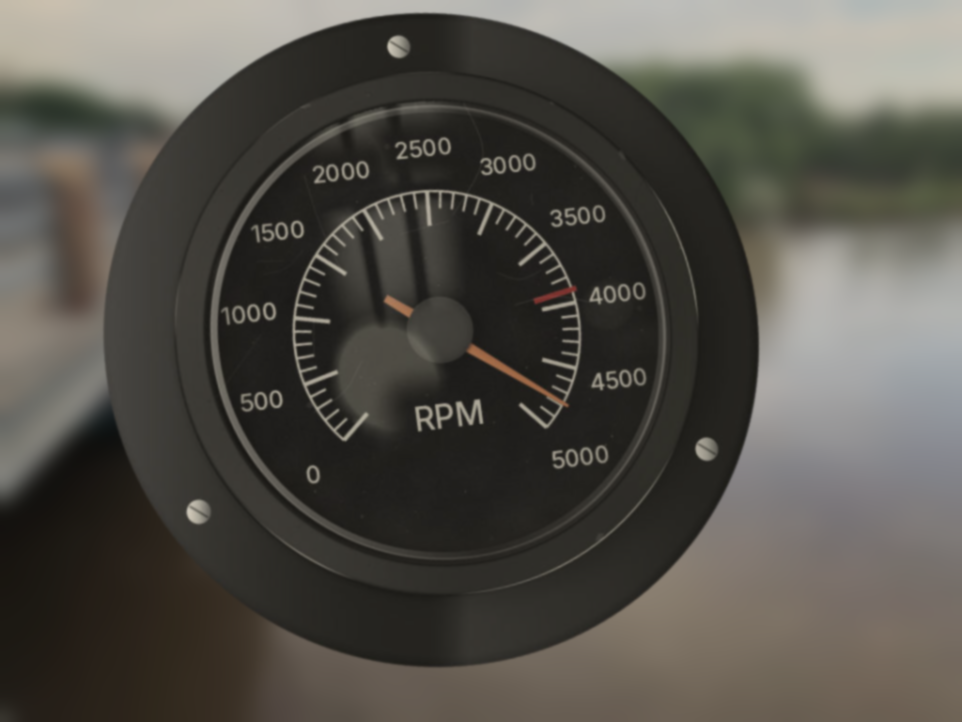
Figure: 4800 rpm
